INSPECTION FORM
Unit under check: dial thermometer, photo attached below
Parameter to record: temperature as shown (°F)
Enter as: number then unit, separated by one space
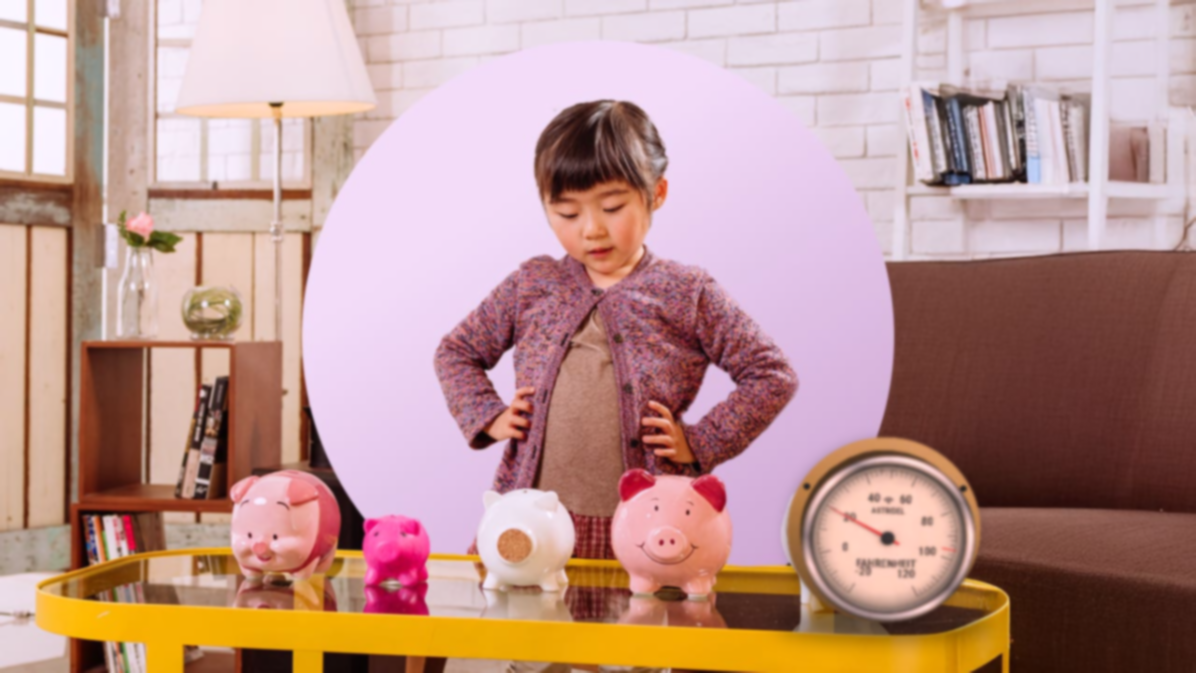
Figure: 20 °F
